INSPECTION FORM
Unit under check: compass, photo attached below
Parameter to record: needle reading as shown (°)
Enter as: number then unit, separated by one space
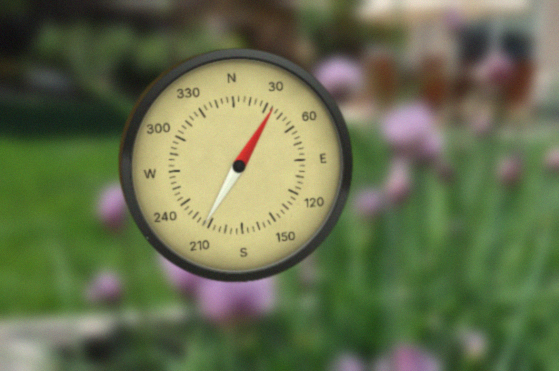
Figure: 35 °
